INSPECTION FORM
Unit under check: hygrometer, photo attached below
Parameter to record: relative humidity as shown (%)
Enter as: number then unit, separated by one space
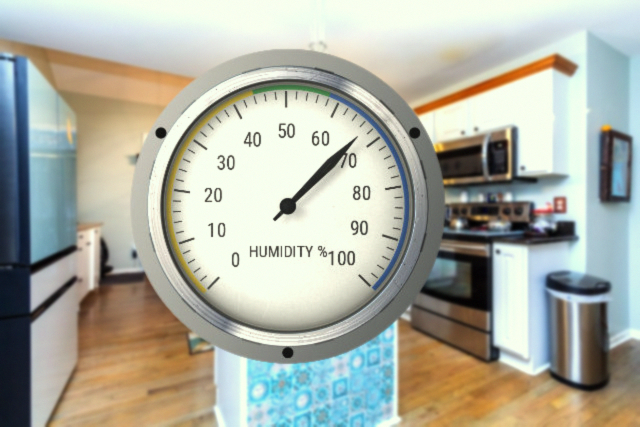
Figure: 67 %
